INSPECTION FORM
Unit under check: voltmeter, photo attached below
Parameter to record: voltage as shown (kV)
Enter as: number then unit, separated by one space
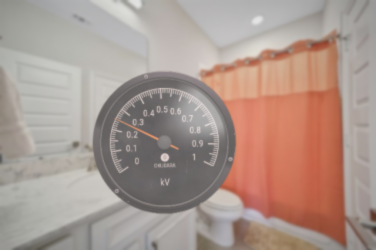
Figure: 0.25 kV
